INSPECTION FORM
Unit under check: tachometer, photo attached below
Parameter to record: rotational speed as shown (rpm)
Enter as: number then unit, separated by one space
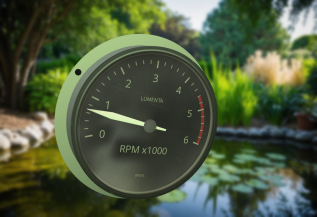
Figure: 700 rpm
